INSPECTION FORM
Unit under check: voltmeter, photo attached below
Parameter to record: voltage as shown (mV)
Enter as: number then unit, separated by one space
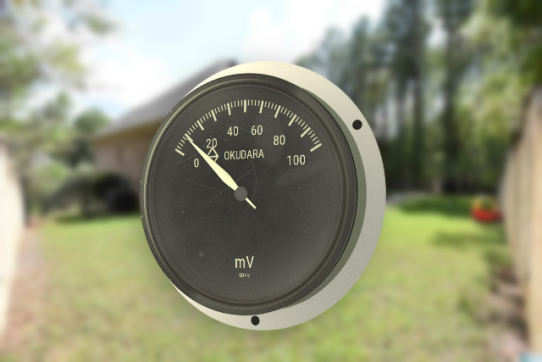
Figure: 10 mV
